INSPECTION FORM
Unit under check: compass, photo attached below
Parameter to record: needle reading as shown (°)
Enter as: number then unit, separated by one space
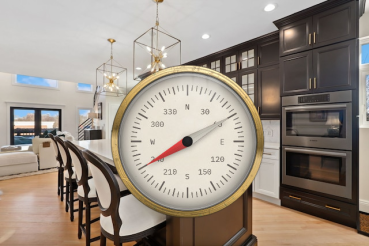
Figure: 240 °
